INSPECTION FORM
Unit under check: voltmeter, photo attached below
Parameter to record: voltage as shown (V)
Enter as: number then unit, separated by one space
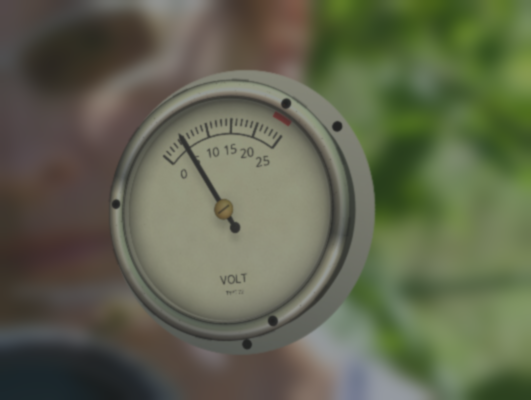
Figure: 5 V
